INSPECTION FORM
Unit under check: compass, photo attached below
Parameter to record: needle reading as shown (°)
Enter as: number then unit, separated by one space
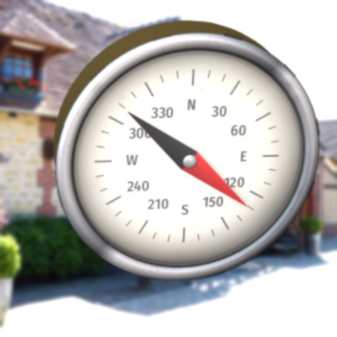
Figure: 130 °
